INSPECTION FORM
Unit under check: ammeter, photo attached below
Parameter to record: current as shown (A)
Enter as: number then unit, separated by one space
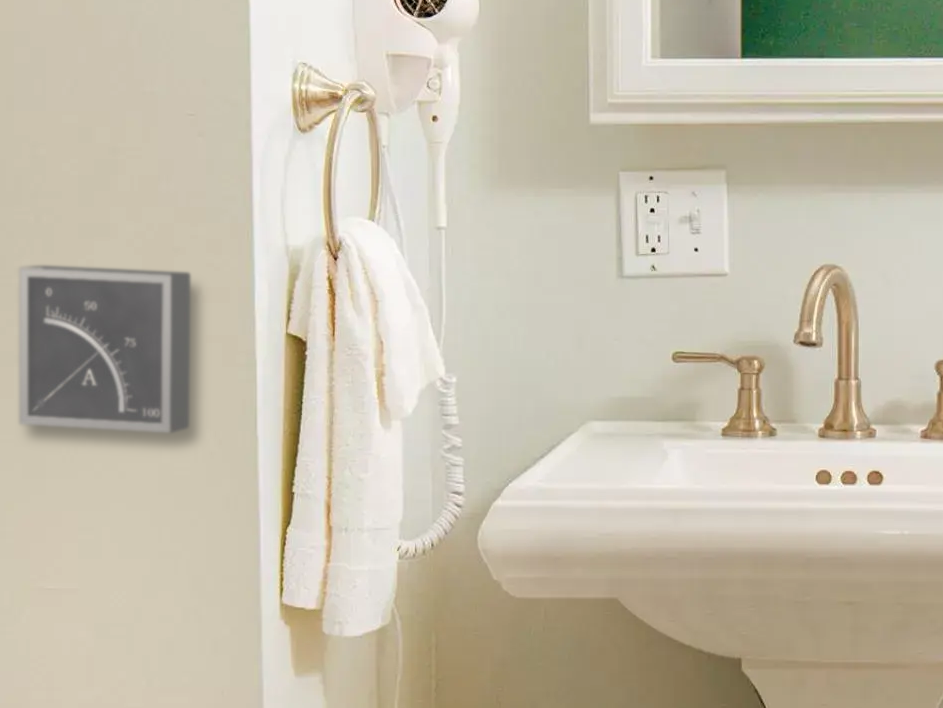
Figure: 70 A
